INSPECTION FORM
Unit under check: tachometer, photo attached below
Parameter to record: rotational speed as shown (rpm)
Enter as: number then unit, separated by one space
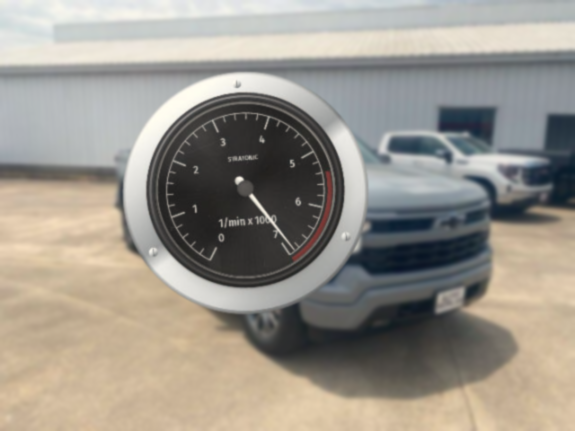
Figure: 6900 rpm
